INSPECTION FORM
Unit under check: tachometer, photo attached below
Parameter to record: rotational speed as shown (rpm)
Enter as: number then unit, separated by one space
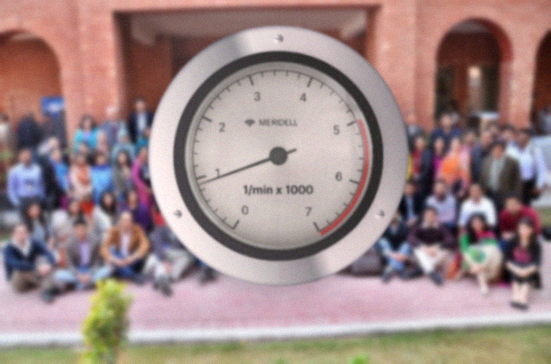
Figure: 900 rpm
